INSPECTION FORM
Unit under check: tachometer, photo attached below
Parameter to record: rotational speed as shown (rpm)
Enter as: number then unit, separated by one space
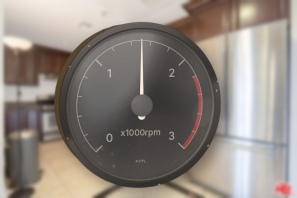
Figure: 1500 rpm
